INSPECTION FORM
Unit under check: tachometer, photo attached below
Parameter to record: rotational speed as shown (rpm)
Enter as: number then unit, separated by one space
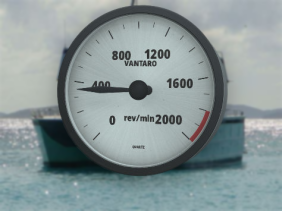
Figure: 350 rpm
